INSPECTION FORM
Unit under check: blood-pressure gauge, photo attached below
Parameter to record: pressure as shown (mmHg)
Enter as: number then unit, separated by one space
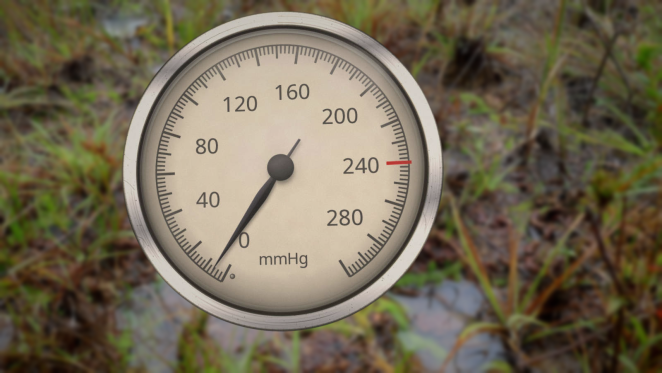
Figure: 6 mmHg
